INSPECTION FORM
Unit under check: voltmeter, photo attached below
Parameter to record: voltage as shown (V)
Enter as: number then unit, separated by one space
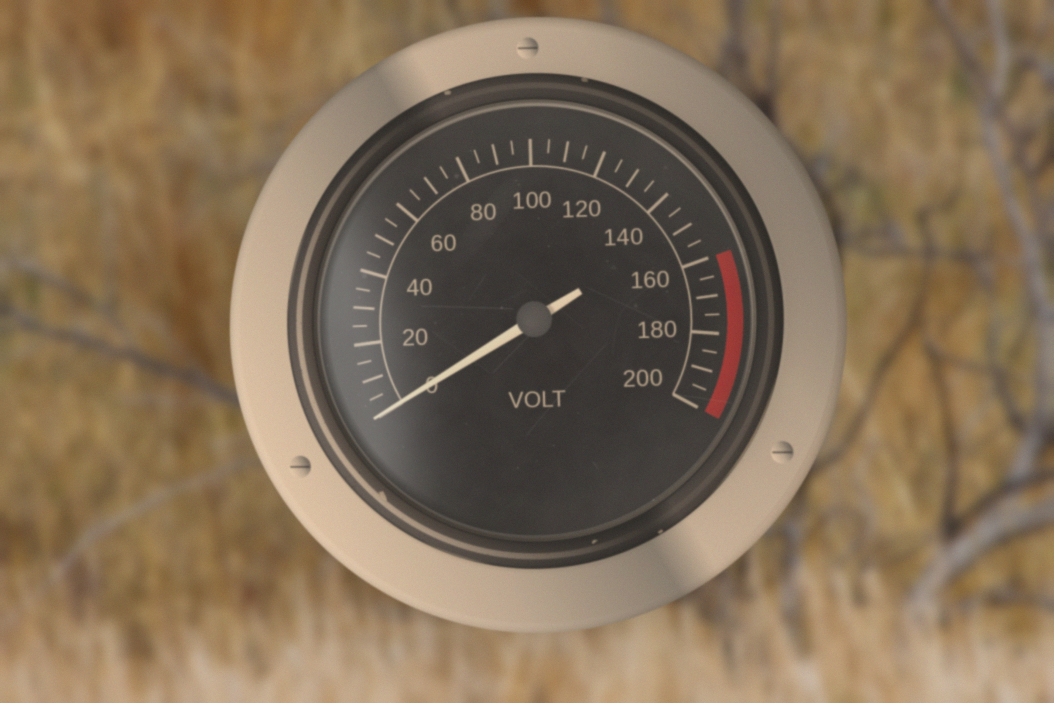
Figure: 0 V
